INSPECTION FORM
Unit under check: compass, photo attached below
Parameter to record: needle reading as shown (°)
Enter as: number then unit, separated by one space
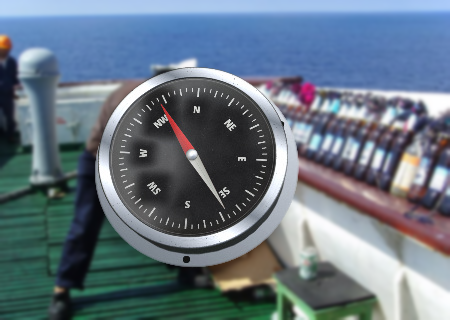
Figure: 325 °
